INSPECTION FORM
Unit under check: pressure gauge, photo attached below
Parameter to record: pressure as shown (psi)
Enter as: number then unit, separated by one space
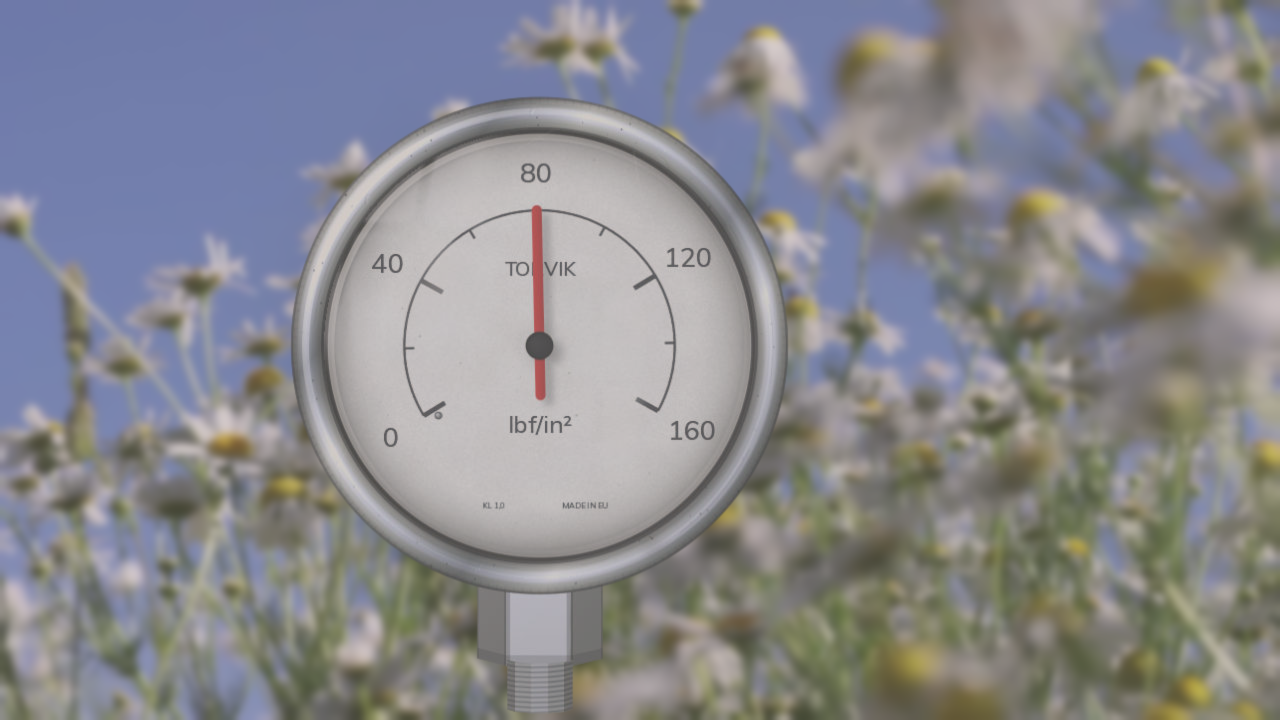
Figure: 80 psi
